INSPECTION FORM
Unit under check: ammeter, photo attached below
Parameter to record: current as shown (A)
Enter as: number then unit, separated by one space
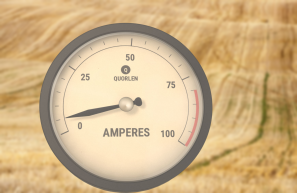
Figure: 5 A
